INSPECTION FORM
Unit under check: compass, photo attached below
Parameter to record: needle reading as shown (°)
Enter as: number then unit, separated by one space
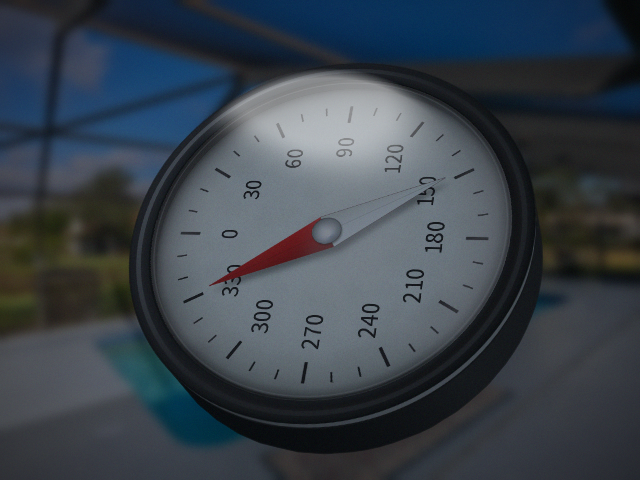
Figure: 330 °
